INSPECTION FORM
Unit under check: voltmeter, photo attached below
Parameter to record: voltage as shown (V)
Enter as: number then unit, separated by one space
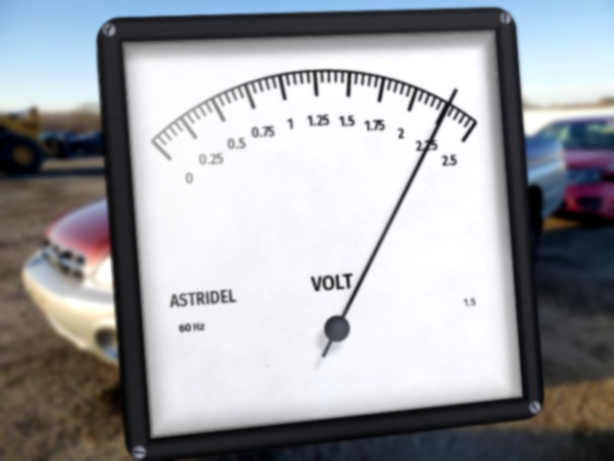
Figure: 2.25 V
